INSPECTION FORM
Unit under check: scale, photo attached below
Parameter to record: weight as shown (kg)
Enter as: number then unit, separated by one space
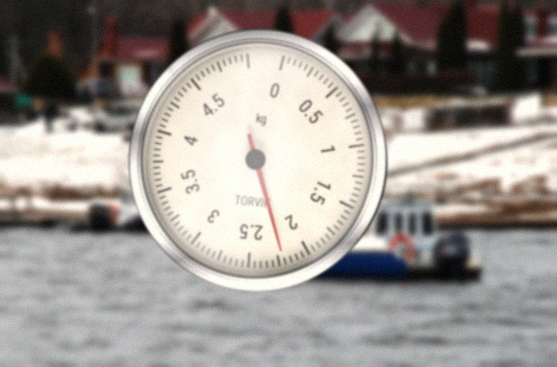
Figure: 2.2 kg
